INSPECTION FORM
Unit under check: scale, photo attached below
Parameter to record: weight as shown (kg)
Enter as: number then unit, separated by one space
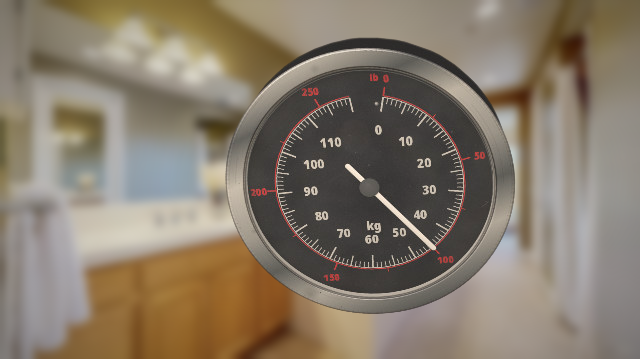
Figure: 45 kg
